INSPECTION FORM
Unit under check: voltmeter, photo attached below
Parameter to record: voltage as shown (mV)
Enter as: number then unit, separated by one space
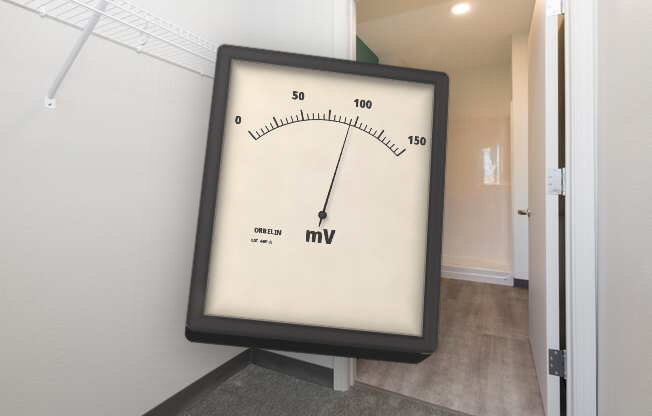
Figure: 95 mV
